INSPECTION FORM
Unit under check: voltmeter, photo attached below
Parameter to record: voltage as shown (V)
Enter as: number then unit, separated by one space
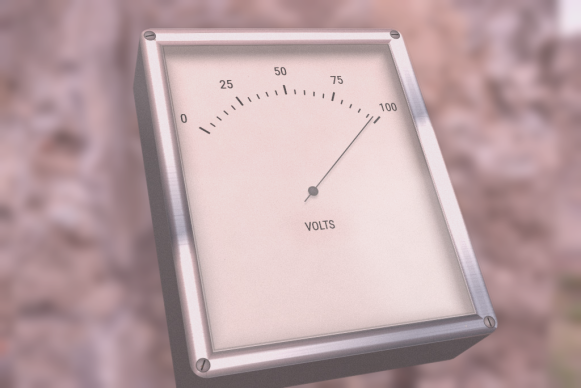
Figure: 97.5 V
